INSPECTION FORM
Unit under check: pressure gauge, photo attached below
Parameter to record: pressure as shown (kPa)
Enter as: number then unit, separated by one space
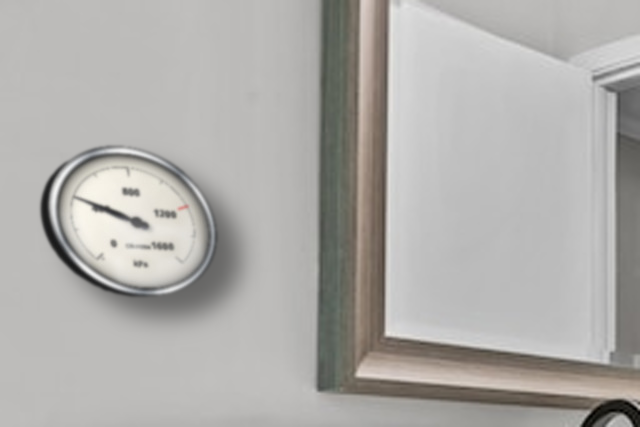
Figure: 400 kPa
